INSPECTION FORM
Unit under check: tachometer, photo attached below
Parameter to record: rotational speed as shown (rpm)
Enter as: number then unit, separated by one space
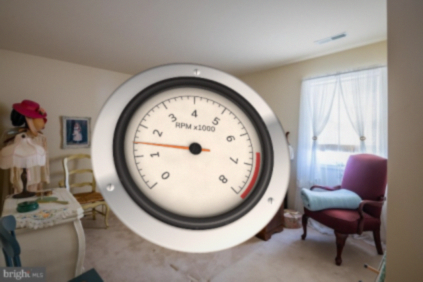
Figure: 1400 rpm
